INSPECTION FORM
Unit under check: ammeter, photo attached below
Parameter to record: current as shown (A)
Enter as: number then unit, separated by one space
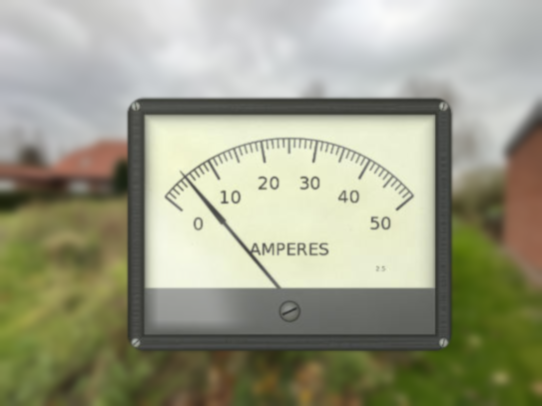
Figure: 5 A
